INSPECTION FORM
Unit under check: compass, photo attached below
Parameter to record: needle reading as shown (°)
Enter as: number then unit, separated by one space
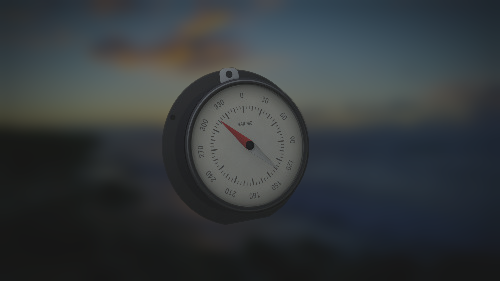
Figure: 315 °
